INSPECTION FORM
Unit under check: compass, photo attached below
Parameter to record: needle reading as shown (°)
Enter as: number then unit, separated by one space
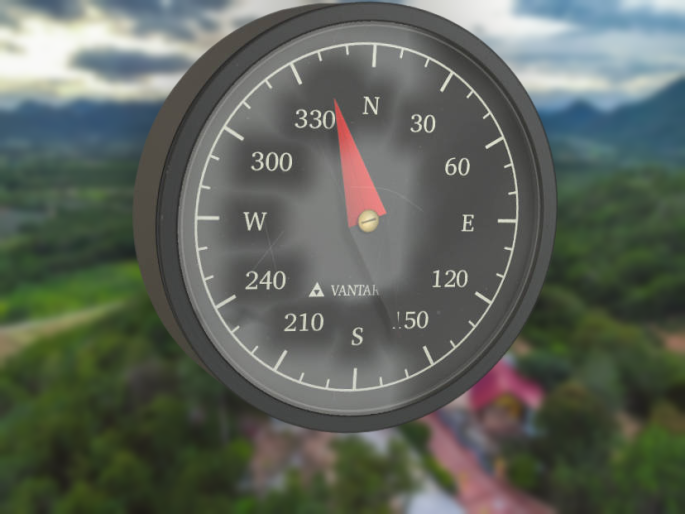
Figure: 340 °
